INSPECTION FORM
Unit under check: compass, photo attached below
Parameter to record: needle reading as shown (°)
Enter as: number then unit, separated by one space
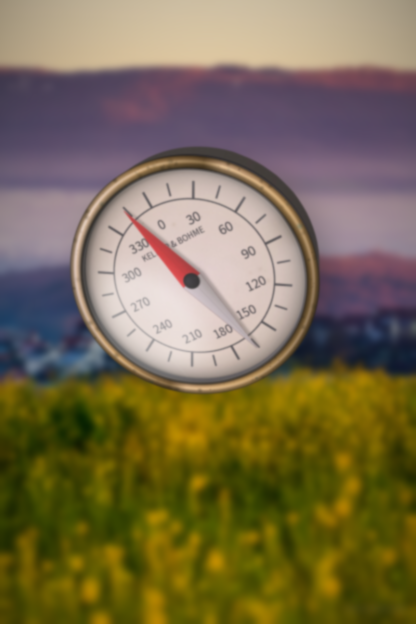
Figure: 345 °
